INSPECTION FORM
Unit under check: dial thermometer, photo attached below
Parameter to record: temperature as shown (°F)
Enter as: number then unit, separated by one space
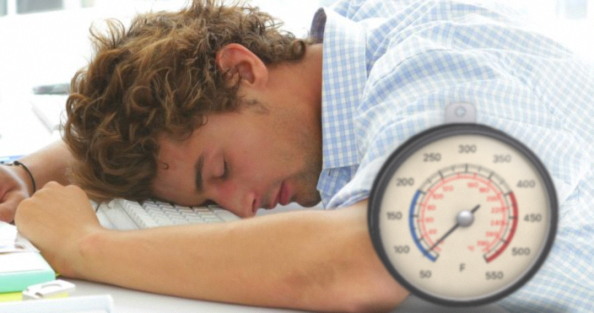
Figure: 75 °F
